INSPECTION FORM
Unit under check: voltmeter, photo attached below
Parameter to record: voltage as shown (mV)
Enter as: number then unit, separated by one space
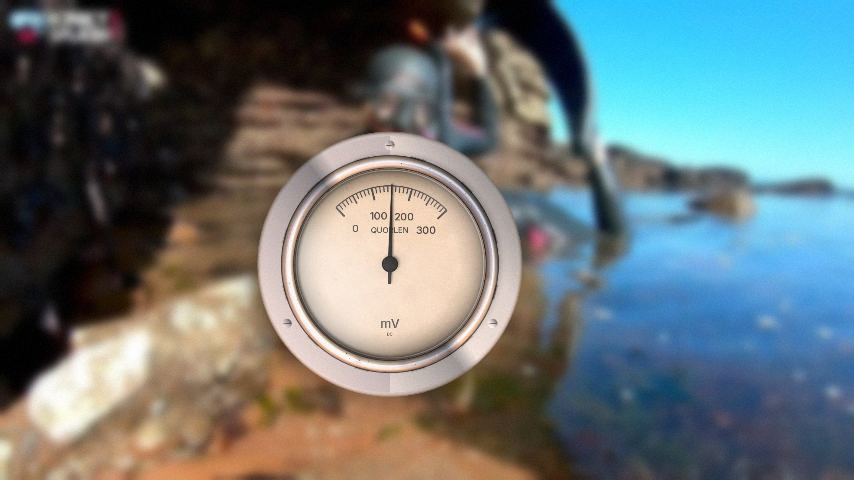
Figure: 150 mV
